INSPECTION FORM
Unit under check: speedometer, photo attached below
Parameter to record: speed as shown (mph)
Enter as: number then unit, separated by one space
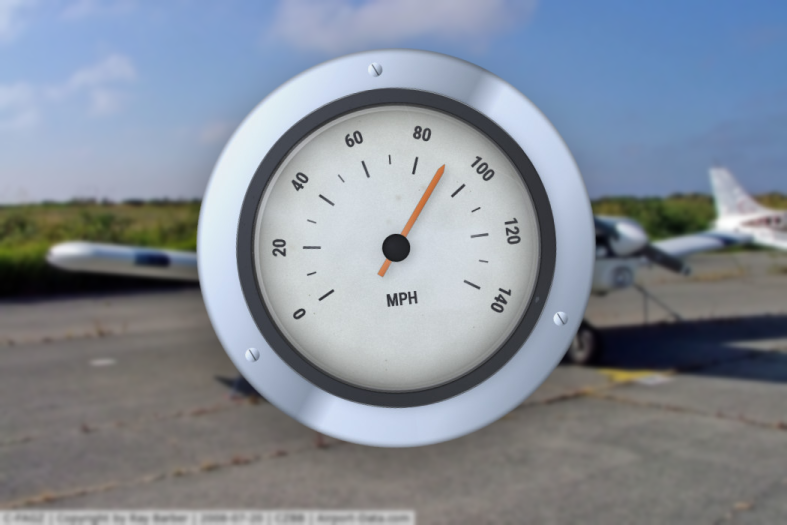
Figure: 90 mph
